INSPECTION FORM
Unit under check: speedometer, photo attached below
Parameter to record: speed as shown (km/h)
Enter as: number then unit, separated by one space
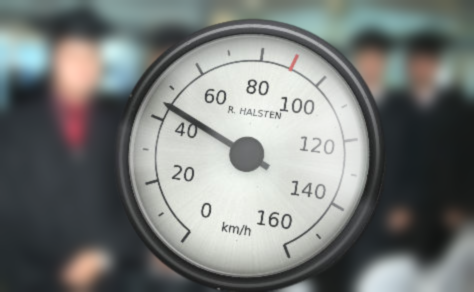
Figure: 45 km/h
